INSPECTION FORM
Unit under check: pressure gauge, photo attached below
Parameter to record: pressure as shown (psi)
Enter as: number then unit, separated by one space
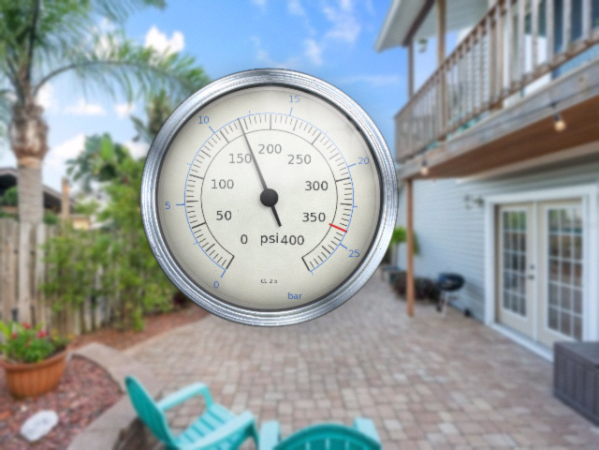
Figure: 170 psi
